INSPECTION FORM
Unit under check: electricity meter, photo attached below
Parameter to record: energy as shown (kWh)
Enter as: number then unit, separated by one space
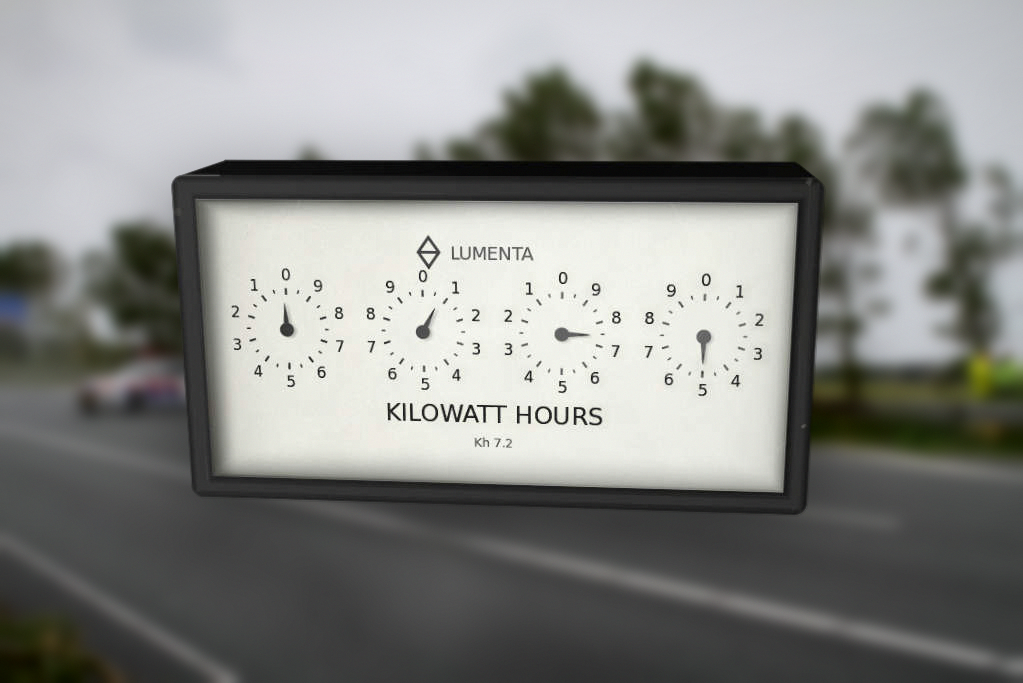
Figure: 75 kWh
